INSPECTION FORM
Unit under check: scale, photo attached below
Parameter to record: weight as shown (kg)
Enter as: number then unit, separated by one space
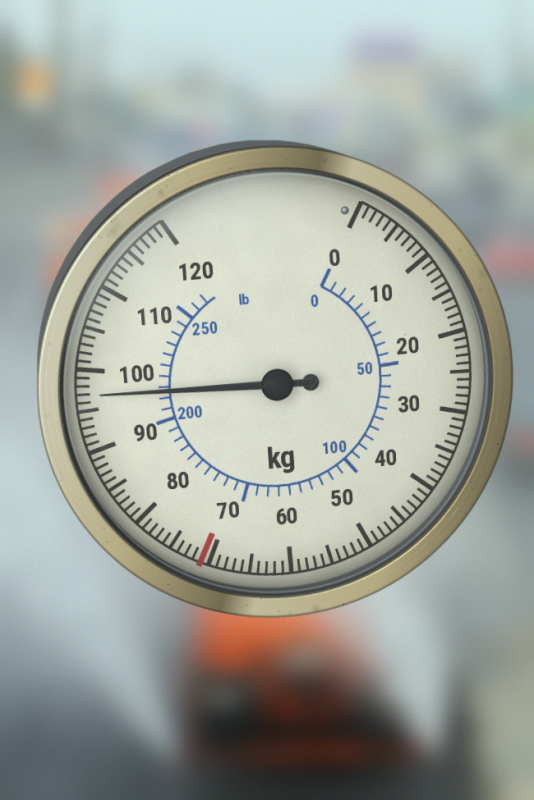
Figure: 97 kg
